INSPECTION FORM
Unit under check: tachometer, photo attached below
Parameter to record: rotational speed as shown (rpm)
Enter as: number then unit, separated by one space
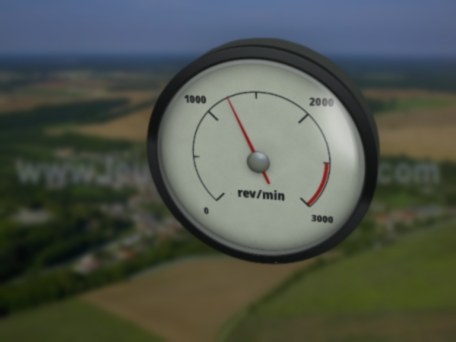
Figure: 1250 rpm
